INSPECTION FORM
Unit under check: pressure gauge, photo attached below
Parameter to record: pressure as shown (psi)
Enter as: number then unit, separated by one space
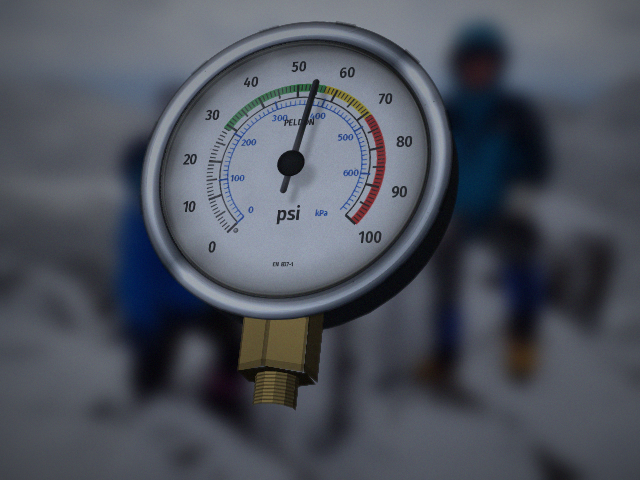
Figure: 55 psi
